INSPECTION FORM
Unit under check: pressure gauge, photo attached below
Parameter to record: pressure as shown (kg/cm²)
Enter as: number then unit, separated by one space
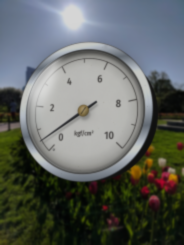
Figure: 0.5 kg/cm²
